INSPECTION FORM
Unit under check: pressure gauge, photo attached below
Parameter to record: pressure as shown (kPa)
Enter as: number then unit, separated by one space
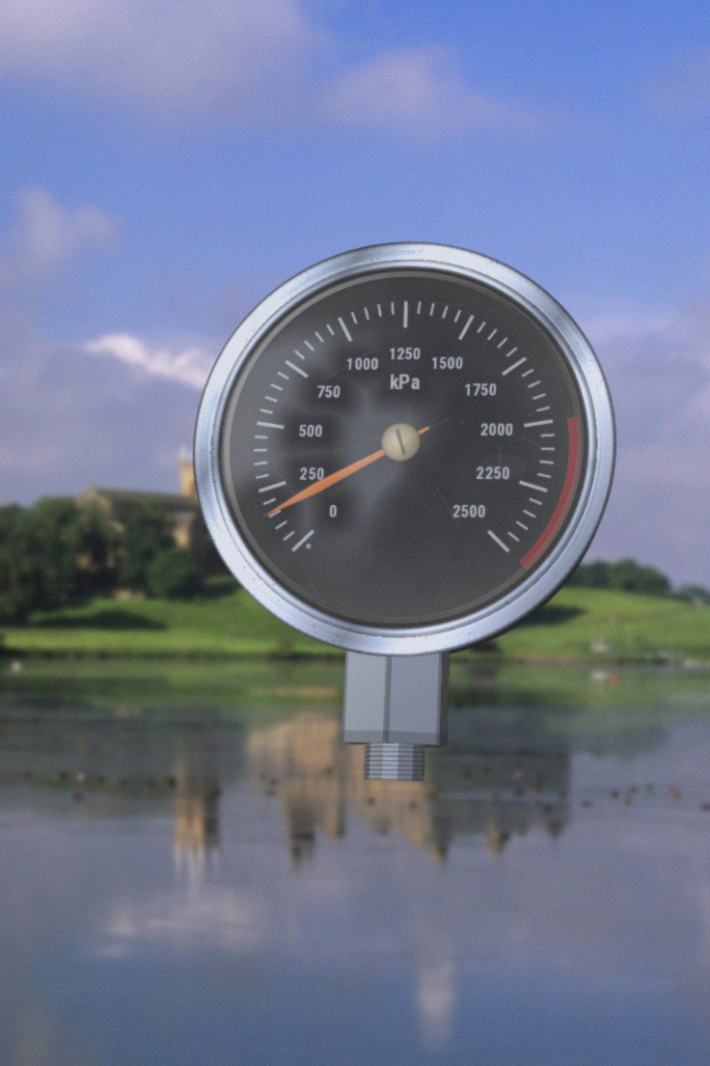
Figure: 150 kPa
